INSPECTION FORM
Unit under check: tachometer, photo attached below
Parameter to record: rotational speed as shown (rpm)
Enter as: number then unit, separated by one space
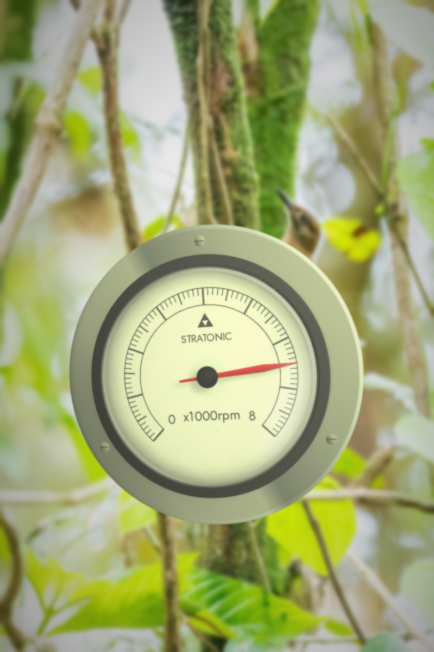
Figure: 6500 rpm
